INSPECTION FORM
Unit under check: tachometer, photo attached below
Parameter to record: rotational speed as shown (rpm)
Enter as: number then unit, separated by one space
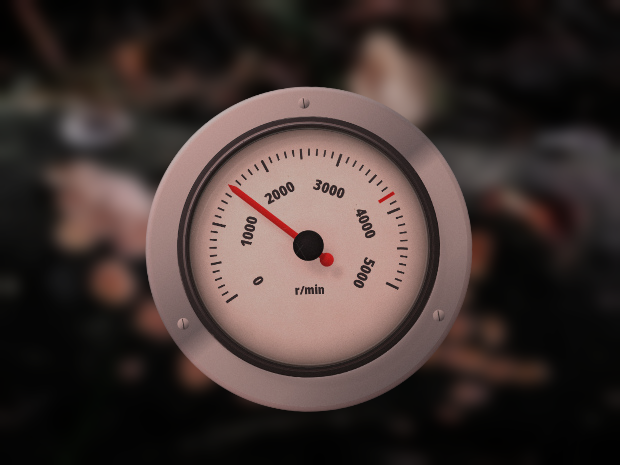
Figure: 1500 rpm
